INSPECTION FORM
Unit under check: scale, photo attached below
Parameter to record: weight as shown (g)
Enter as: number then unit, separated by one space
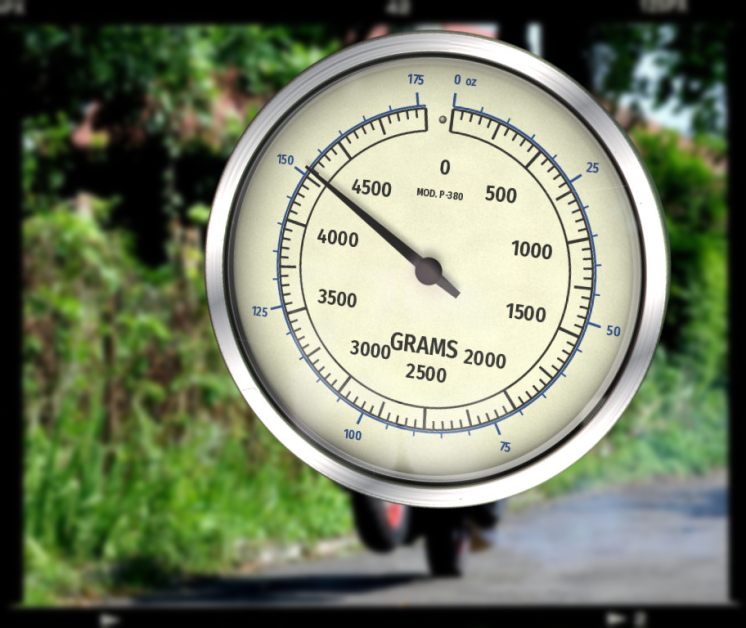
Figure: 4300 g
